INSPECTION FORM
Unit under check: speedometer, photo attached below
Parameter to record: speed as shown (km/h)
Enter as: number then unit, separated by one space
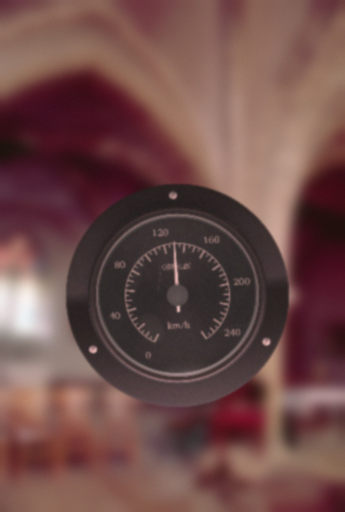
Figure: 130 km/h
